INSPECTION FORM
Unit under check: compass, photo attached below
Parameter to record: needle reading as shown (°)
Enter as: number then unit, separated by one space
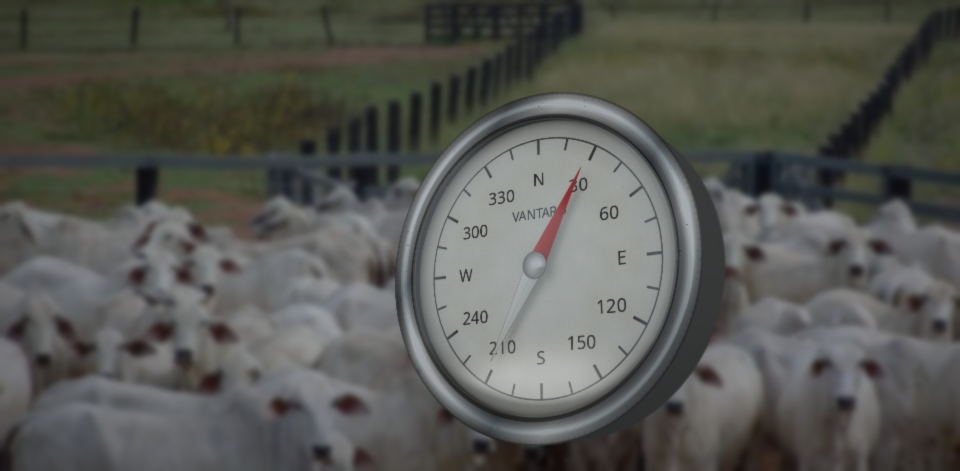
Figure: 30 °
